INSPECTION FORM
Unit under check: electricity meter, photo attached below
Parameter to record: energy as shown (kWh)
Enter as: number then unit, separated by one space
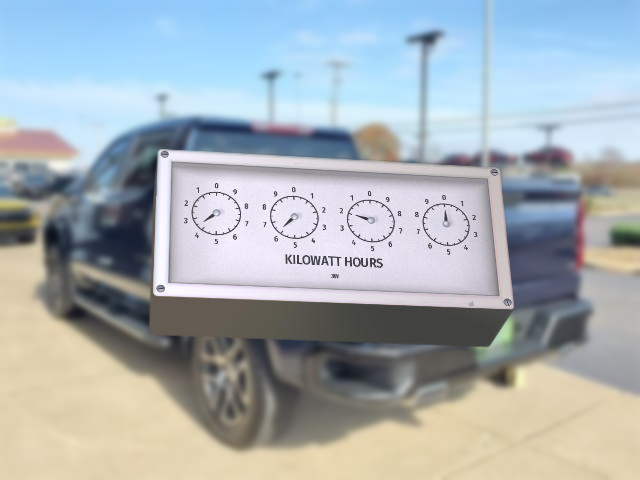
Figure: 3620 kWh
